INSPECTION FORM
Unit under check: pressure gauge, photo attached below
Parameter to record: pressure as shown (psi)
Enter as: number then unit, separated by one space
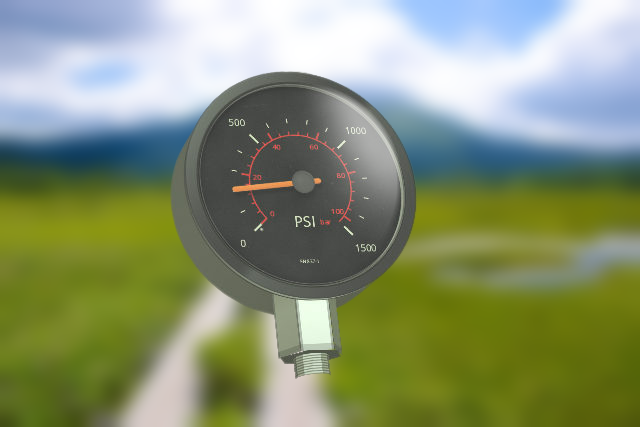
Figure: 200 psi
